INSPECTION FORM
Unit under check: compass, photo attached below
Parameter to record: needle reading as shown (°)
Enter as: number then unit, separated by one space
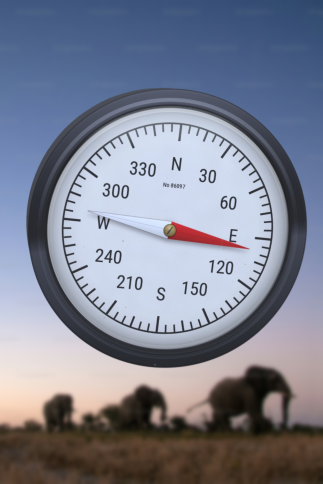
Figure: 97.5 °
